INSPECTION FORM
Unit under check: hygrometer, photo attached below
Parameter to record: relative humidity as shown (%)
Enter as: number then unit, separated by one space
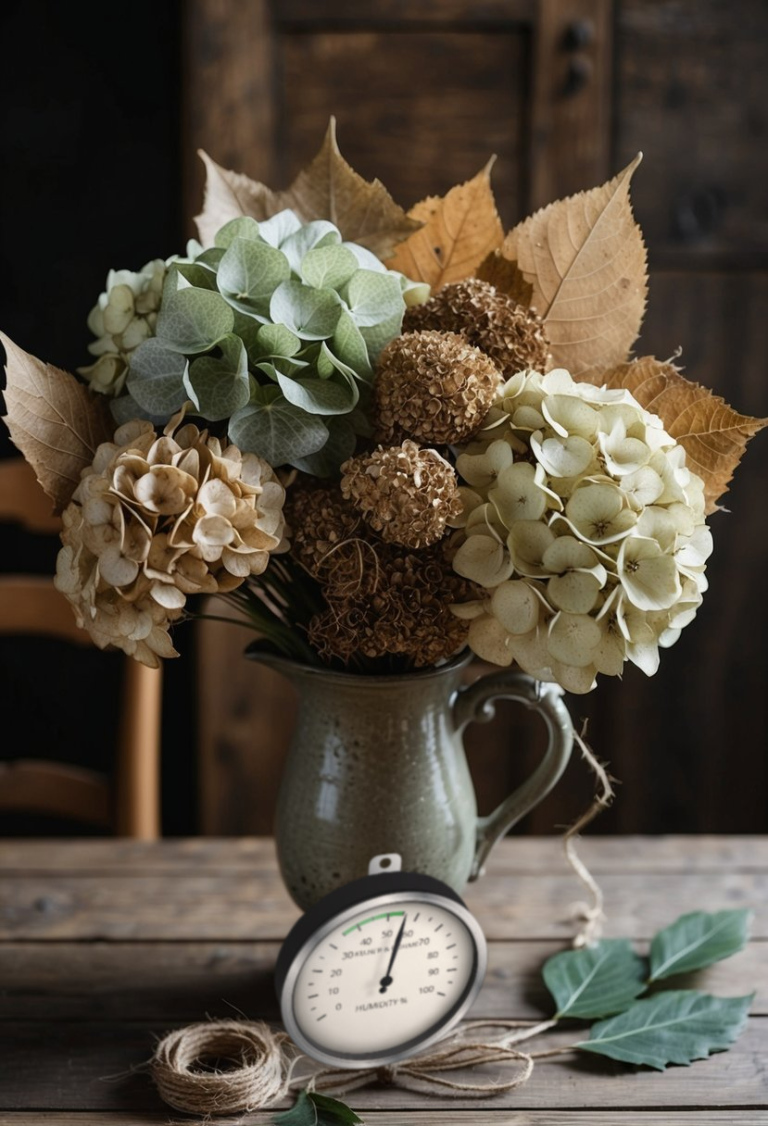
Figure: 55 %
